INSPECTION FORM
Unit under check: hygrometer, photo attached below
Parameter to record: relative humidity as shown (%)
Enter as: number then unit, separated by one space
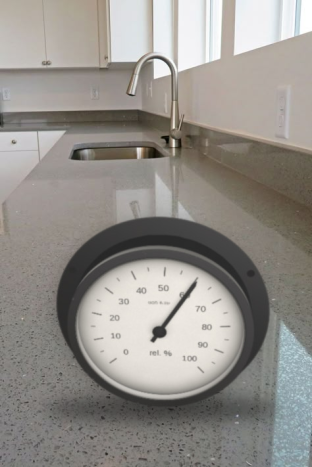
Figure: 60 %
